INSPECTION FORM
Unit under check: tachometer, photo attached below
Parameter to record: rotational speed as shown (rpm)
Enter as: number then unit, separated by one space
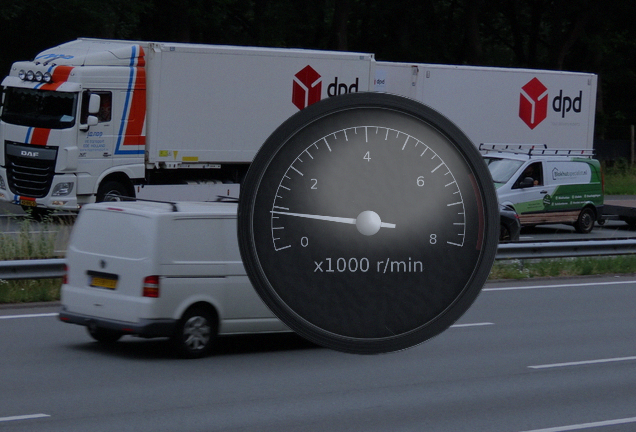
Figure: 875 rpm
